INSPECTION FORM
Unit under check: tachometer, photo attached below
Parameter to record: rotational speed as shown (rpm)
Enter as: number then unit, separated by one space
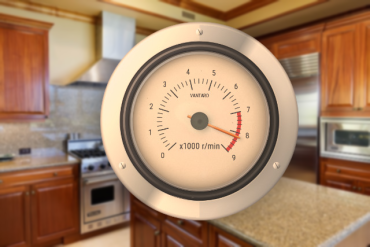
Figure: 8200 rpm
